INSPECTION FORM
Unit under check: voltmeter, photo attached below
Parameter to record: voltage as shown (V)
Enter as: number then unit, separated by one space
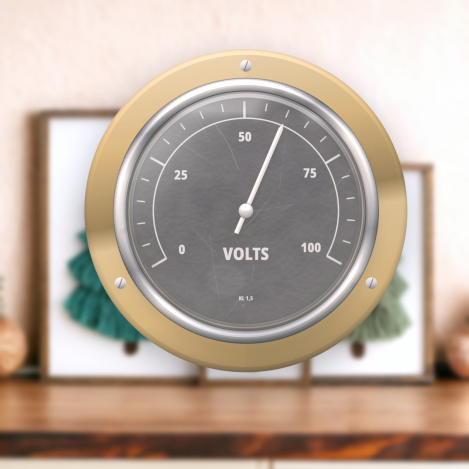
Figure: 60 V
